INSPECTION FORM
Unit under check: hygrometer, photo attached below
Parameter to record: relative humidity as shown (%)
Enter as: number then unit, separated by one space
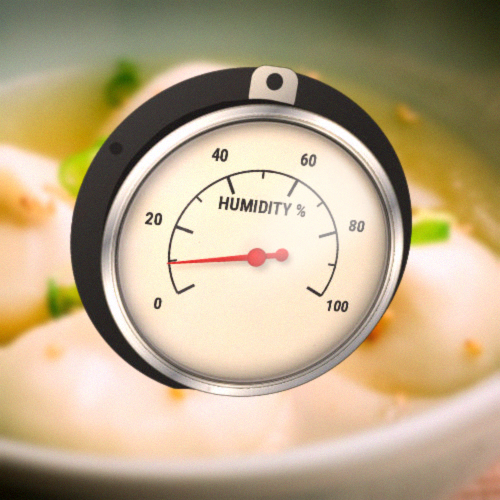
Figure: 10 %
